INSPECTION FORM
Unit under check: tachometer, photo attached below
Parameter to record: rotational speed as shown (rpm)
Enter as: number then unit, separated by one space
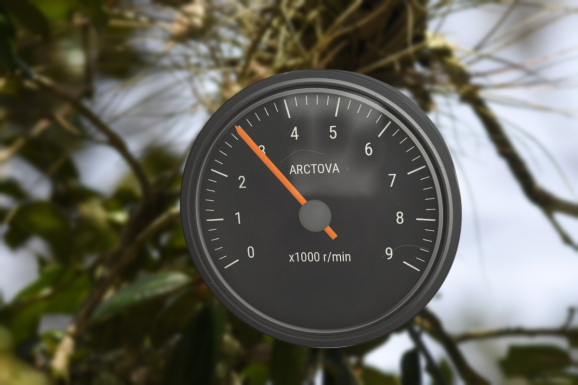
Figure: 3000 rpm
